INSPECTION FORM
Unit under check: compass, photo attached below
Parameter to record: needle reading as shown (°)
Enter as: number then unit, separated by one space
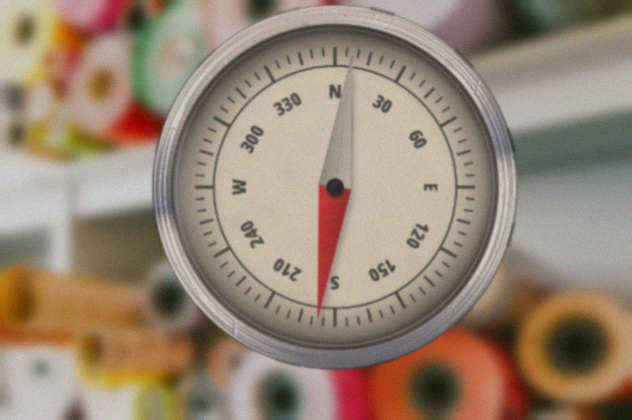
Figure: 187.5 °
